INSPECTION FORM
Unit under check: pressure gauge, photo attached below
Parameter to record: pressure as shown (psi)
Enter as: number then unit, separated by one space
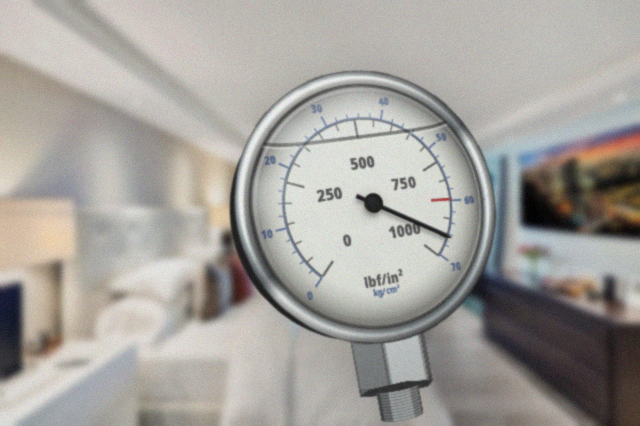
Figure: 950 psi
